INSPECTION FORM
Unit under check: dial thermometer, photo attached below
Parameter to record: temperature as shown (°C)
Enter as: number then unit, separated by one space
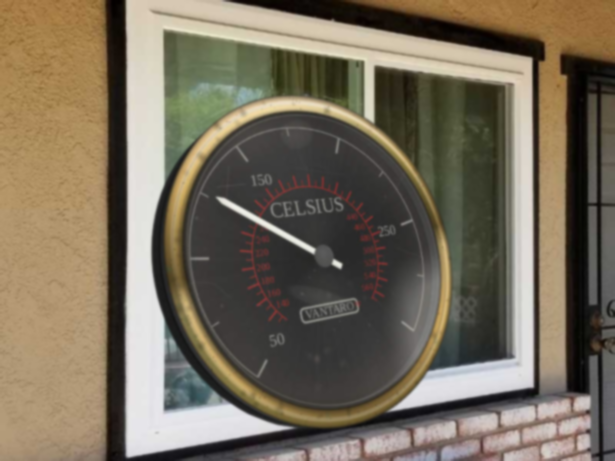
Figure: 125 °C
